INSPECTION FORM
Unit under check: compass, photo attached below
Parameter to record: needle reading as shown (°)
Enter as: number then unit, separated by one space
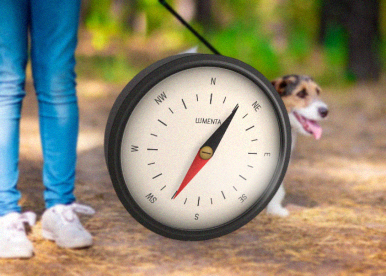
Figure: 210 °
